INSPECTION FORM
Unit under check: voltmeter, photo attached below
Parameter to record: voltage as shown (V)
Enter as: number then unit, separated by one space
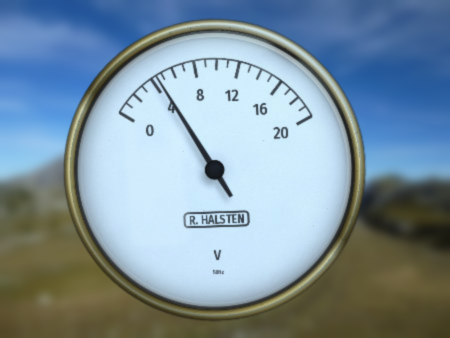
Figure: 4.5 V
